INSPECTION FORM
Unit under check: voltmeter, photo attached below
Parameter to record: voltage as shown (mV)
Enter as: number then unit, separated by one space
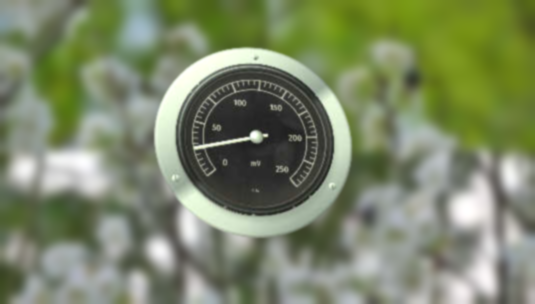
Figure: 25 mV
